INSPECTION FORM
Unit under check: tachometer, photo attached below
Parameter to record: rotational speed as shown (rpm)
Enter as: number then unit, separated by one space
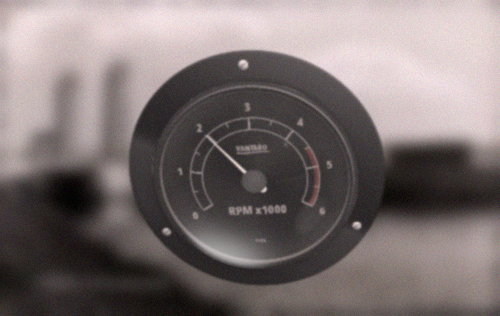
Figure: 2000 rpm
